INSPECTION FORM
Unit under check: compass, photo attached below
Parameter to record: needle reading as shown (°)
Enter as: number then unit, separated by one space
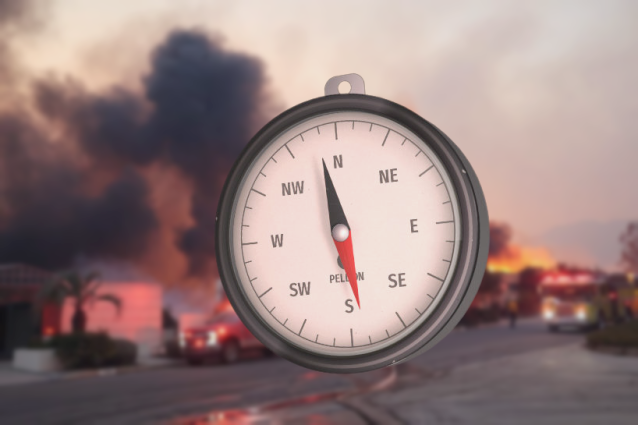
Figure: 170 °
